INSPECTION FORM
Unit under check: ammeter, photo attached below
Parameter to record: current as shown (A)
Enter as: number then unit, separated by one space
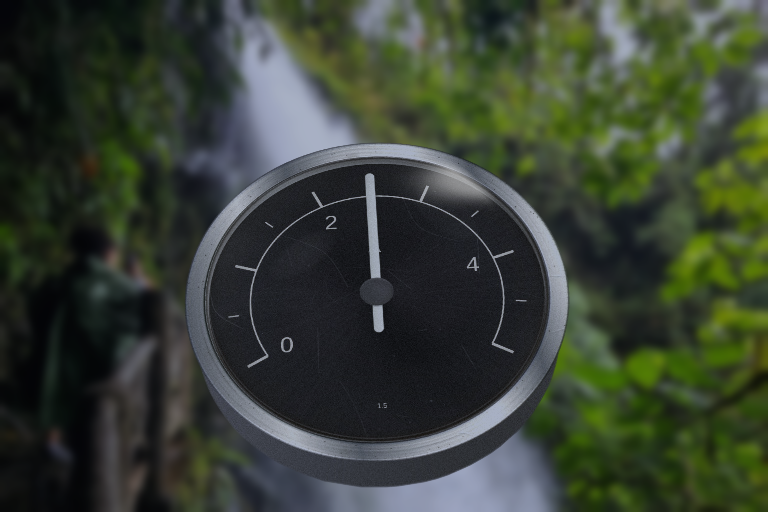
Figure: 2.5 A
